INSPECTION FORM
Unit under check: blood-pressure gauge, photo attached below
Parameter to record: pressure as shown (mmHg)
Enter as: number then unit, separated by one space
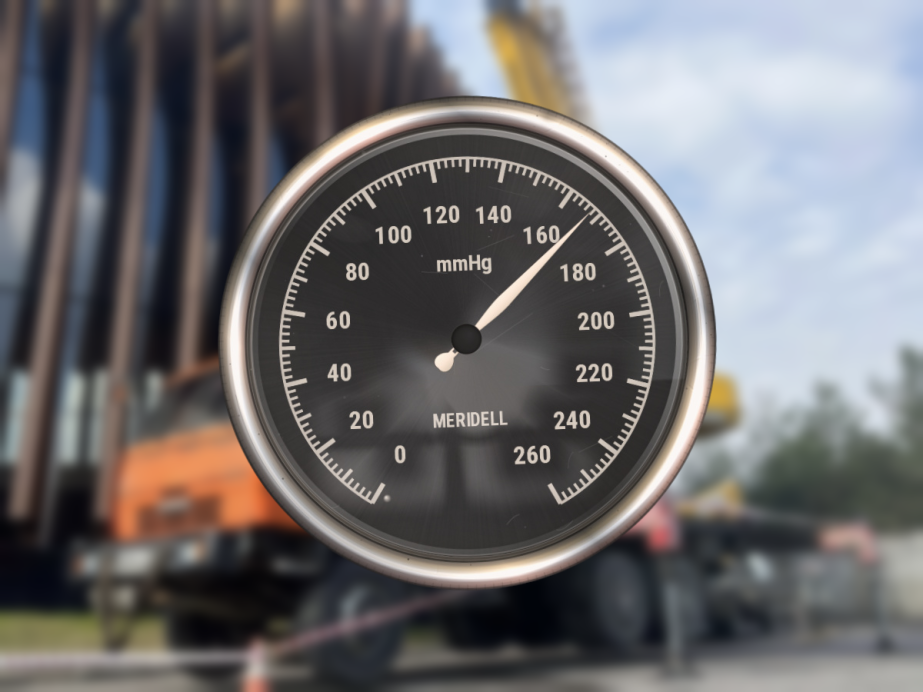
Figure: 168 mmHg
